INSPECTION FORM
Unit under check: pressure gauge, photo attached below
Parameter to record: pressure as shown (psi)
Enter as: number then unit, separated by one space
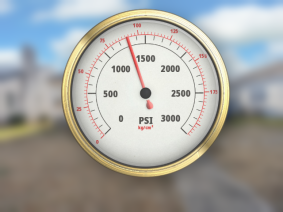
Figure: 1300 psi
